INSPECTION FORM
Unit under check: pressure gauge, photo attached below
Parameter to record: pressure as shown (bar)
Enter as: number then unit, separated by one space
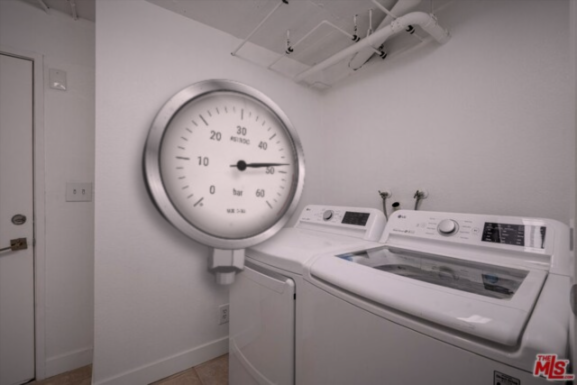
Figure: 48 bar
